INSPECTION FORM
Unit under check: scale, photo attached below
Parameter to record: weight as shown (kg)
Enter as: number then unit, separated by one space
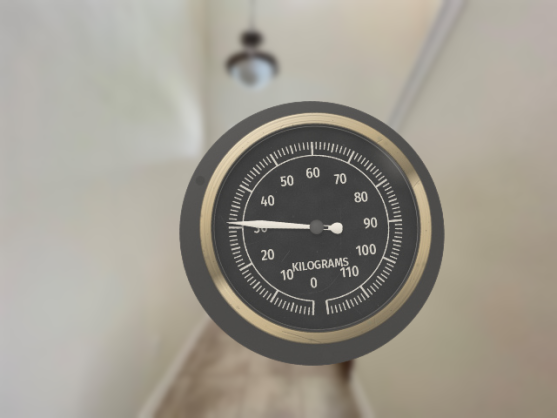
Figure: 31 kg
